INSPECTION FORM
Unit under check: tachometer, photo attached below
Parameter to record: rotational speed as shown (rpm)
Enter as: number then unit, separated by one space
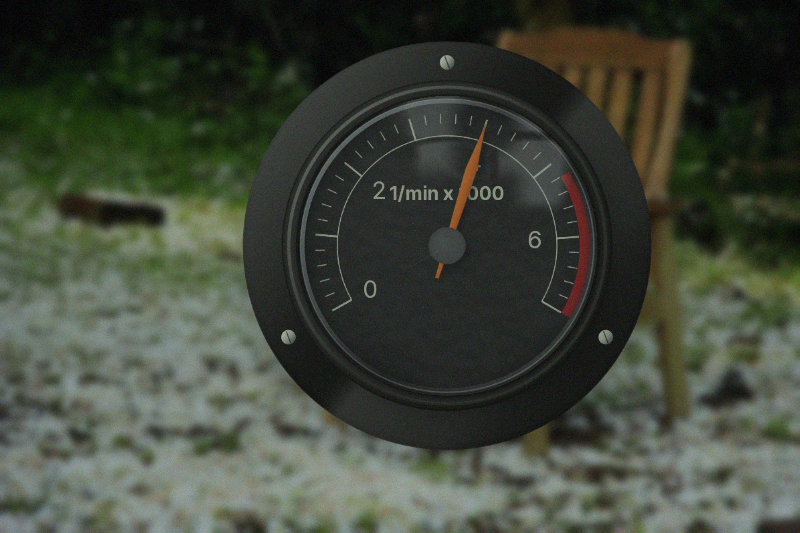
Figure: 4000 rpm
